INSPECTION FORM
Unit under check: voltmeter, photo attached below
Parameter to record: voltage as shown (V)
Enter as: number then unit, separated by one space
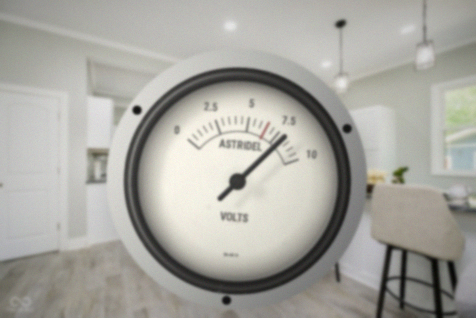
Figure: 8 V
